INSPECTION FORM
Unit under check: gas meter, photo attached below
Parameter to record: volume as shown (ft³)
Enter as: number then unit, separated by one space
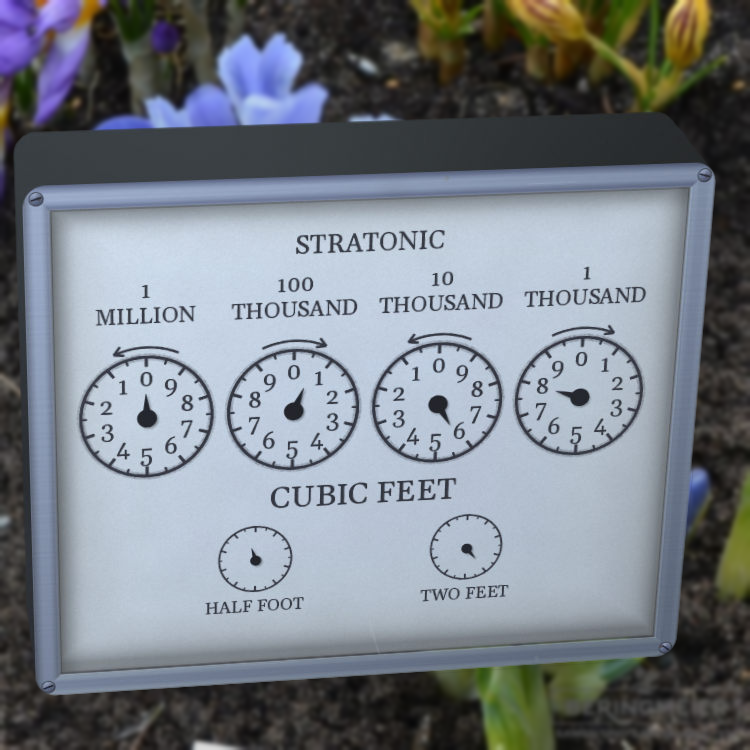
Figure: 5800 ft³
